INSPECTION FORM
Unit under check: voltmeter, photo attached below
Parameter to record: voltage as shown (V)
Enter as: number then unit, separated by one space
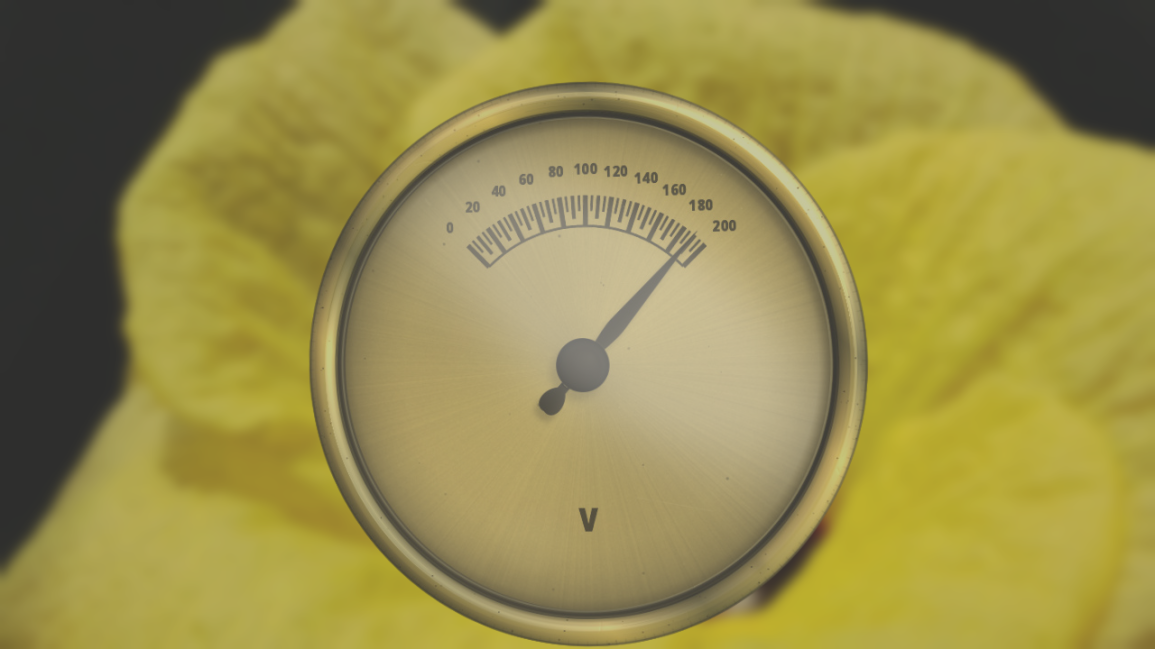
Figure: 190 V
